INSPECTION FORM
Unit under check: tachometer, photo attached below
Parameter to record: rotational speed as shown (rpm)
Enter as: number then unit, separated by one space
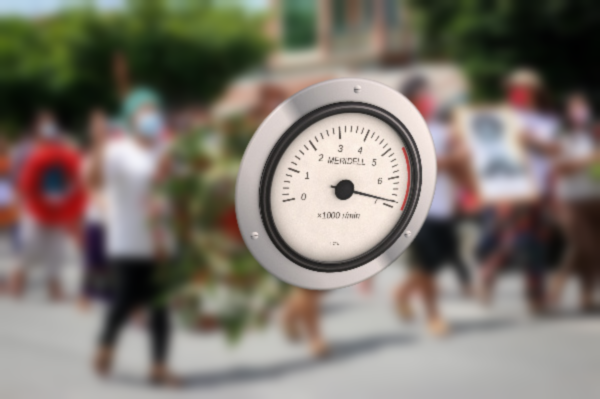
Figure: 6800 rpm
